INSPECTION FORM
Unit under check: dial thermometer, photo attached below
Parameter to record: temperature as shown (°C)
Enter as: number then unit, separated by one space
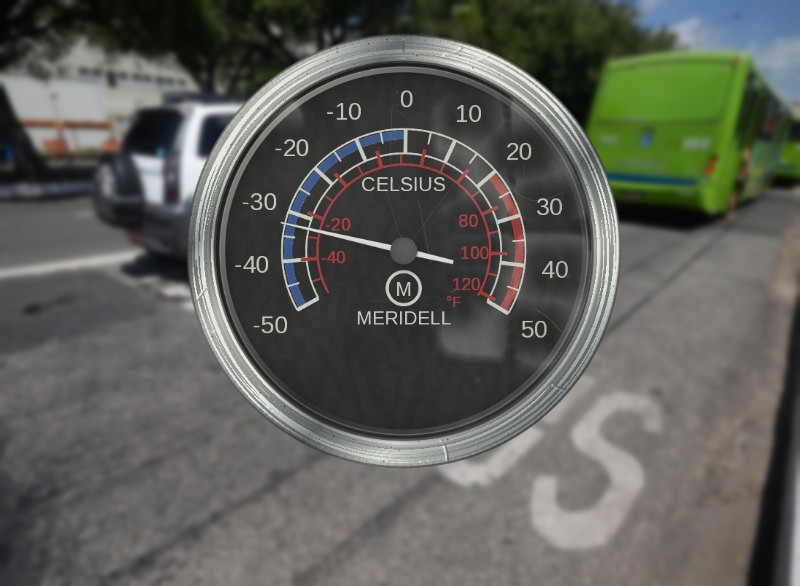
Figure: -32.5 °C
